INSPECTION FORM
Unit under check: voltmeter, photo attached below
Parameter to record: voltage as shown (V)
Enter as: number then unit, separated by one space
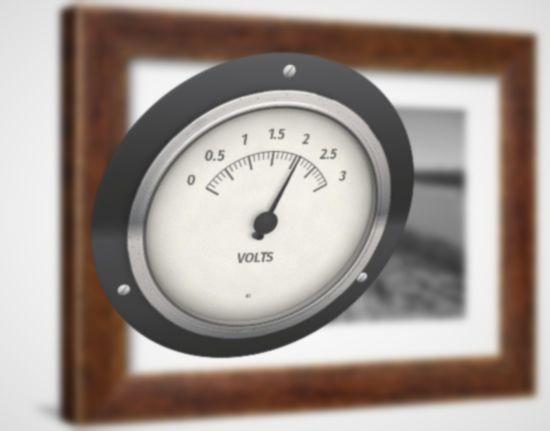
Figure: 2 V
